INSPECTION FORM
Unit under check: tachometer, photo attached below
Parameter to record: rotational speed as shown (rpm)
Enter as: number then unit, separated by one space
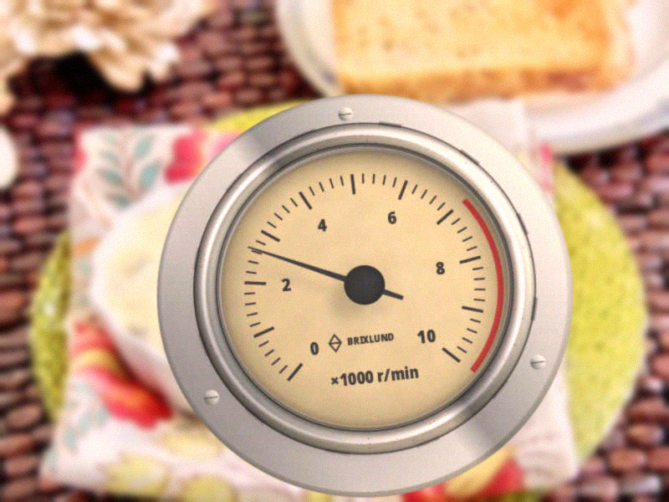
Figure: 2600 rpm
